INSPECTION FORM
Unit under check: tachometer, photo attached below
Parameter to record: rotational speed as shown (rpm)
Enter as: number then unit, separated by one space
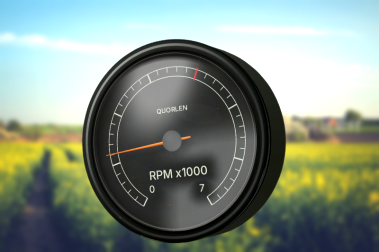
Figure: 1200 rpm
